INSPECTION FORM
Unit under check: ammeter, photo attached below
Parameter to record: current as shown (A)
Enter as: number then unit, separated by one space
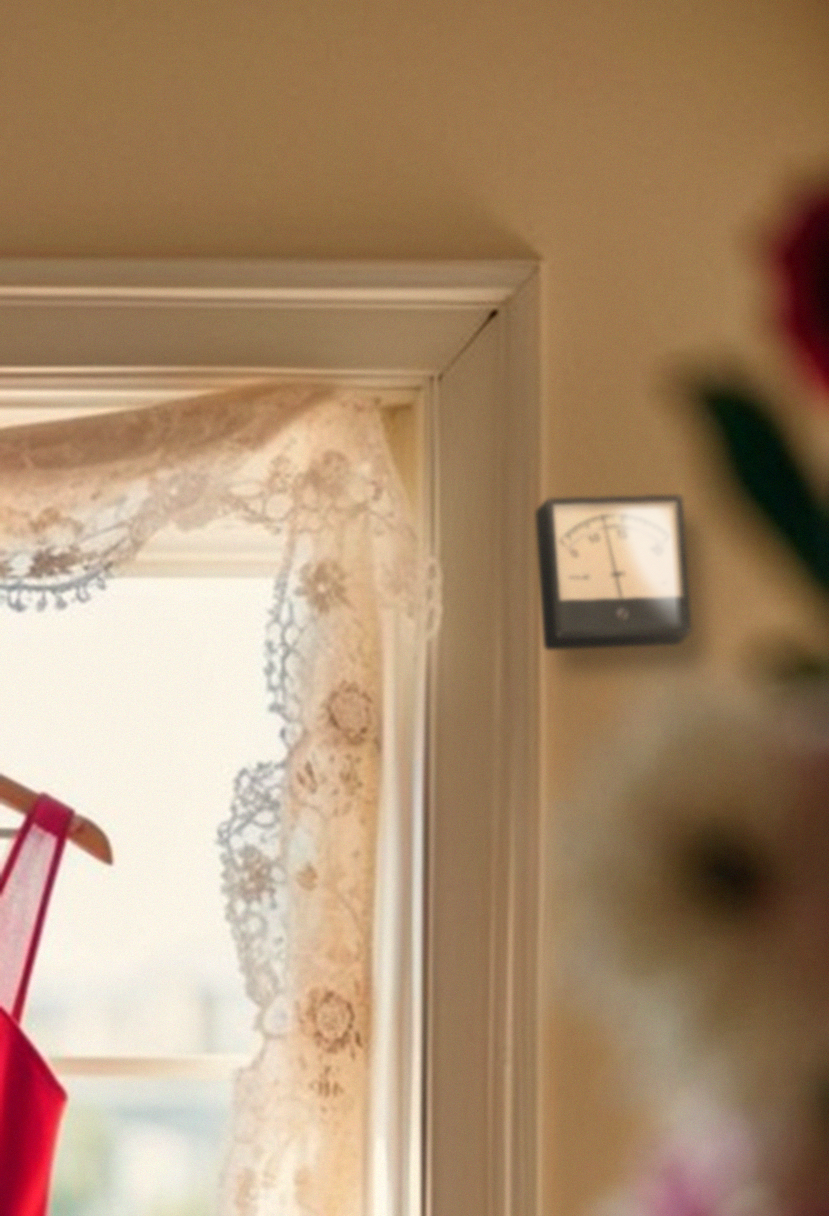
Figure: 12.5 A
